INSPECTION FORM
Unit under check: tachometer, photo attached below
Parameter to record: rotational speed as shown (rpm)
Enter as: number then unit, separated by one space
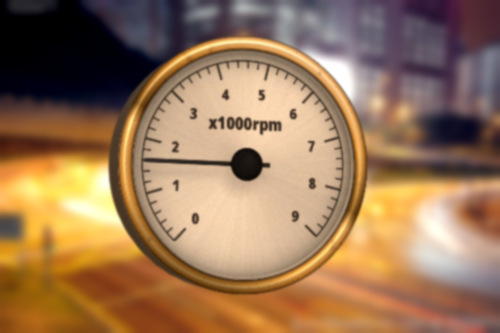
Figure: 1600 rpm
